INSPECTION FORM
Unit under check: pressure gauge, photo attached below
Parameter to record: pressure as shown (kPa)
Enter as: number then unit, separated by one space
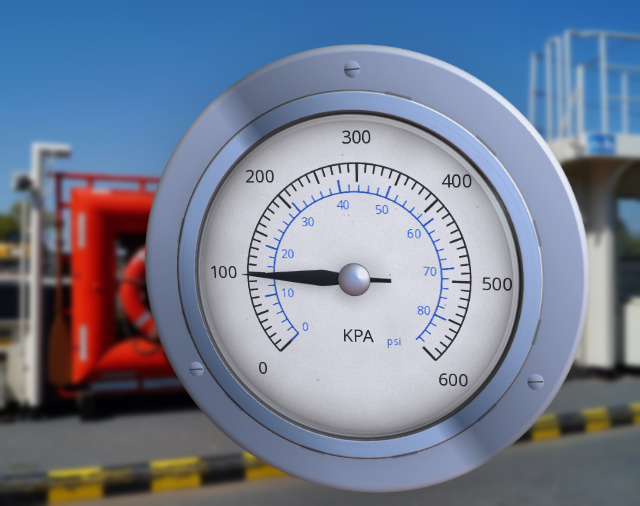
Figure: 100 kPa
